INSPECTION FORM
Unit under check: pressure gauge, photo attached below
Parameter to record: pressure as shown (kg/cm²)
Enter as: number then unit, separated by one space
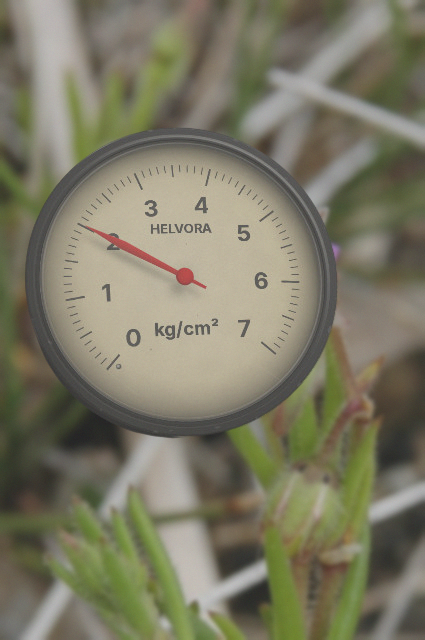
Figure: 2 kg/cm²
